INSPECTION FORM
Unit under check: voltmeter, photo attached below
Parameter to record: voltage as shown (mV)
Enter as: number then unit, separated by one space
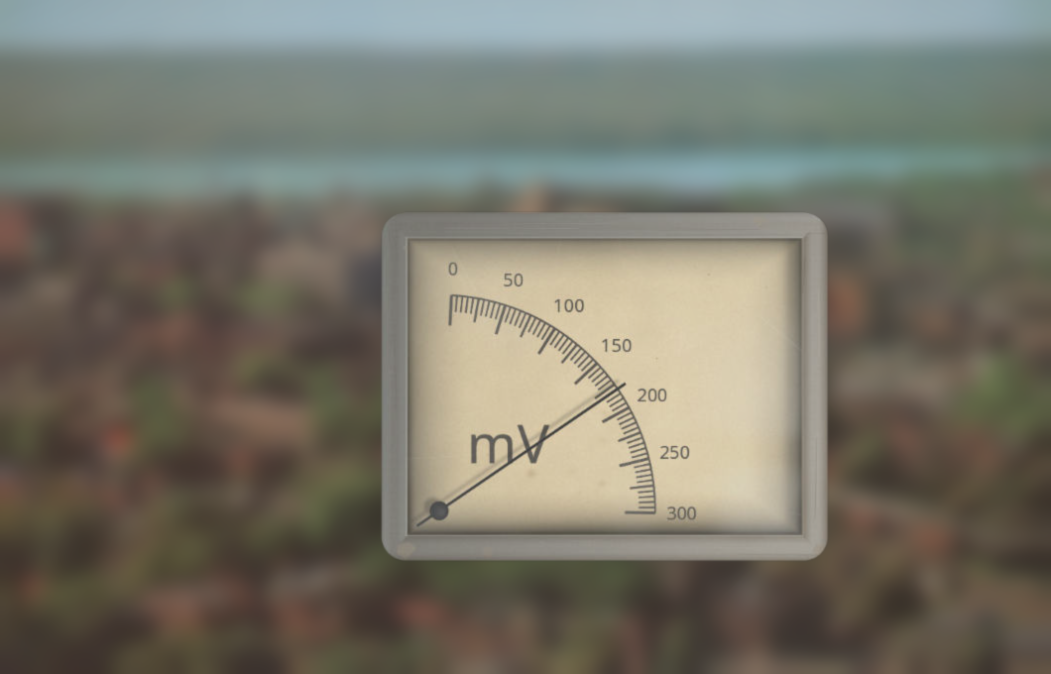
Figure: 180 mV
